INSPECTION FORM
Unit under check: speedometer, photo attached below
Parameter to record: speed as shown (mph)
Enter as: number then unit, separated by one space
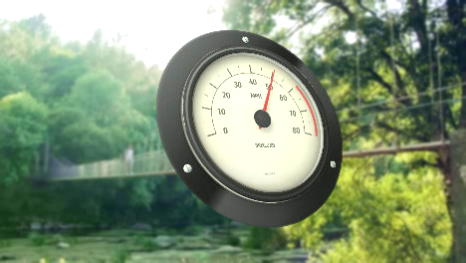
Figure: 50 mph
